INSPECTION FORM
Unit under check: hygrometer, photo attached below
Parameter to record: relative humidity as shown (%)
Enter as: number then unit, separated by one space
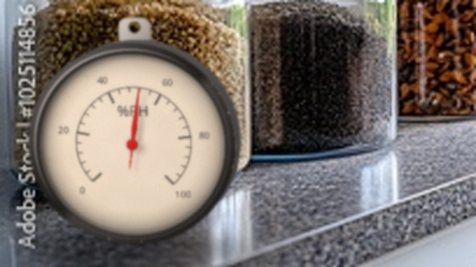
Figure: 52 %
